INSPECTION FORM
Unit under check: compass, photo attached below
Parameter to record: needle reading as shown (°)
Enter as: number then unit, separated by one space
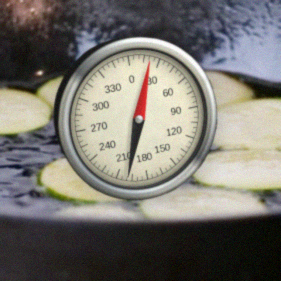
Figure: 20 °
